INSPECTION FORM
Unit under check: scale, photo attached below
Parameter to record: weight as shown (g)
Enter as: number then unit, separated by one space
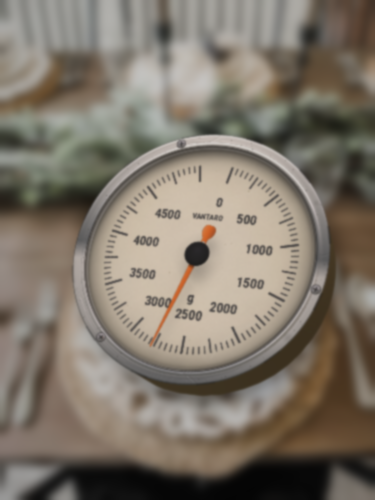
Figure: 2750 g
